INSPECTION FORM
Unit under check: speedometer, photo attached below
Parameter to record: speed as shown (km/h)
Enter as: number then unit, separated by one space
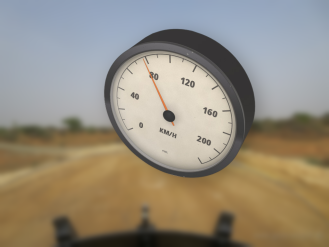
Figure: 80 km/h
